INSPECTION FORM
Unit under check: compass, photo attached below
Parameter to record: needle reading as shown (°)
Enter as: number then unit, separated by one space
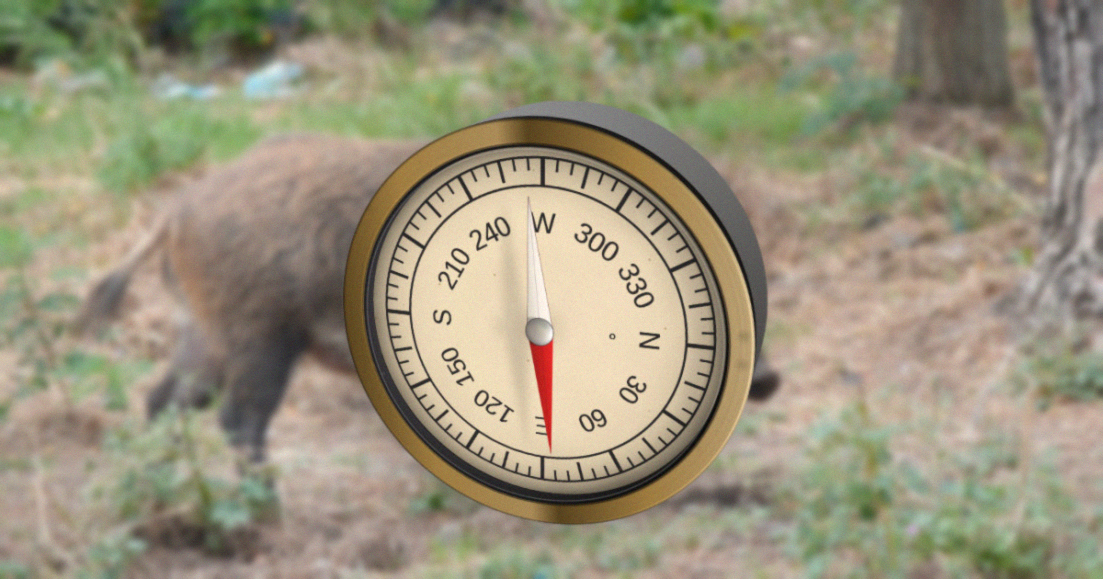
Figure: 85 °
